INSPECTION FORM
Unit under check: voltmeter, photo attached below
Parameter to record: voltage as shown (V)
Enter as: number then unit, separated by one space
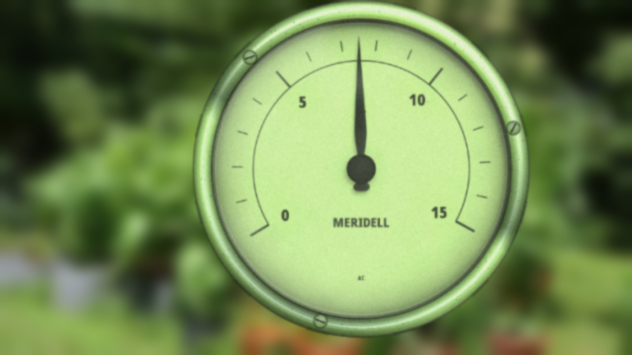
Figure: 7.5 V
